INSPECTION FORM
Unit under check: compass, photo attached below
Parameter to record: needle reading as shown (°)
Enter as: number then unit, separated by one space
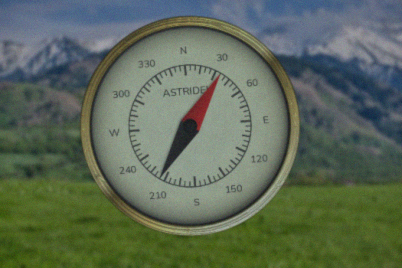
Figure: 35 °
